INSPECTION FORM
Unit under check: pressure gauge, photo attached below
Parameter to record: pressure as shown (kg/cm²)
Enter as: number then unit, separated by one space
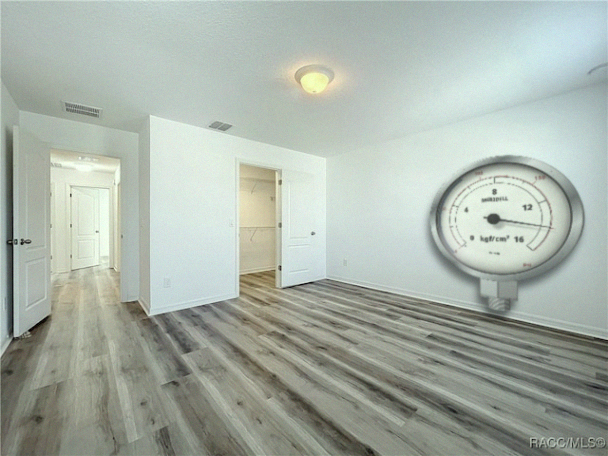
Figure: 14 kg/cm²
